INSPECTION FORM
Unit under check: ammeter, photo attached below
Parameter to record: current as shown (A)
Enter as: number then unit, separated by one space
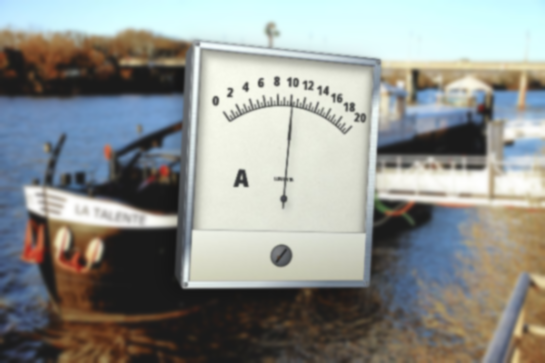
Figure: 10 A
